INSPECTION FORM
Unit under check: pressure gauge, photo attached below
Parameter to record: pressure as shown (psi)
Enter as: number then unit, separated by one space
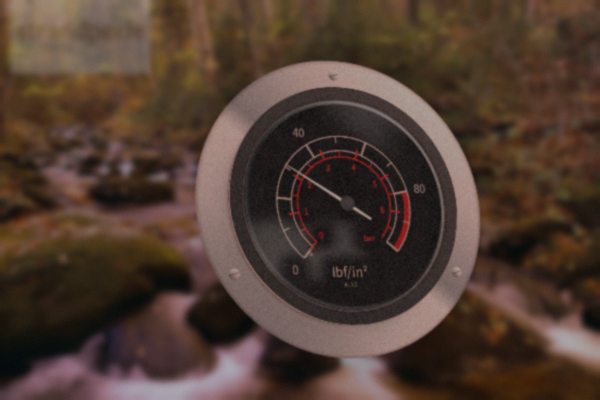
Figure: 30 psi
